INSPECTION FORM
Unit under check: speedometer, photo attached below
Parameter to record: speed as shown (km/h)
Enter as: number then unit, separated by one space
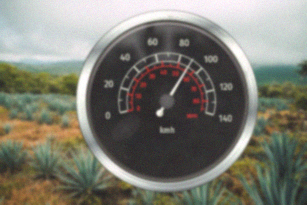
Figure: 90 km/h
